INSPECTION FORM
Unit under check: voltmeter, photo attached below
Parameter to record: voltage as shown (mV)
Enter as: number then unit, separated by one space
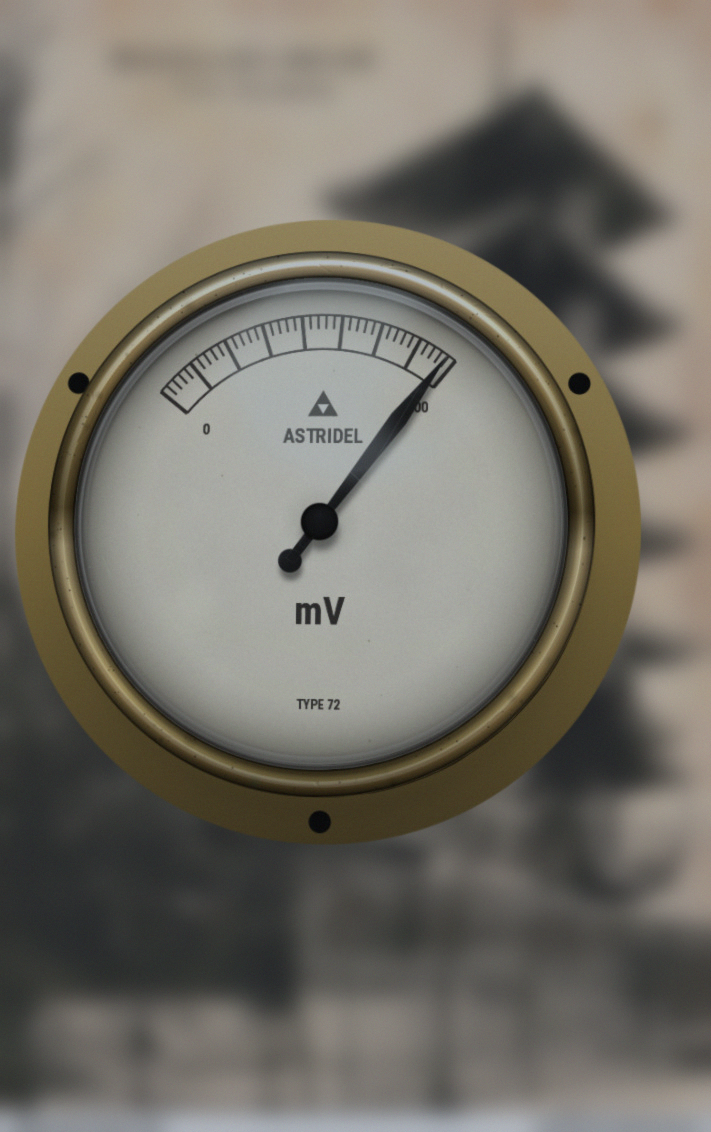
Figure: 195 mV
